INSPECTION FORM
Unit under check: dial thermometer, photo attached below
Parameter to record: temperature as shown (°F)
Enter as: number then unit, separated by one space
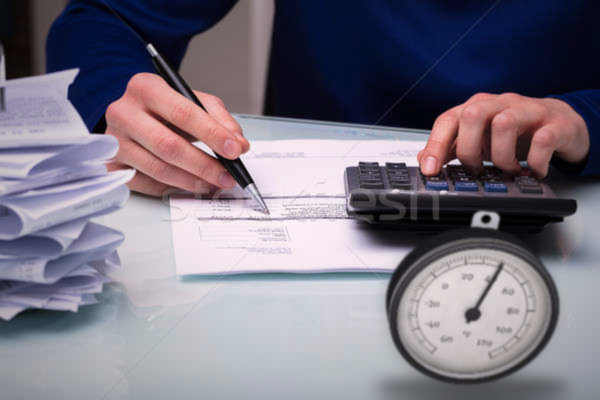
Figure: 40 °F
